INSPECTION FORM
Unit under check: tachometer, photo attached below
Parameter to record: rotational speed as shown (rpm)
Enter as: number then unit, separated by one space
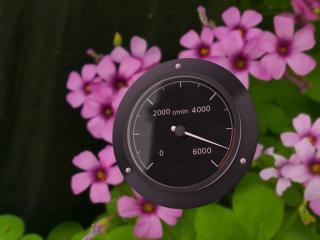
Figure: 5500 rpm
